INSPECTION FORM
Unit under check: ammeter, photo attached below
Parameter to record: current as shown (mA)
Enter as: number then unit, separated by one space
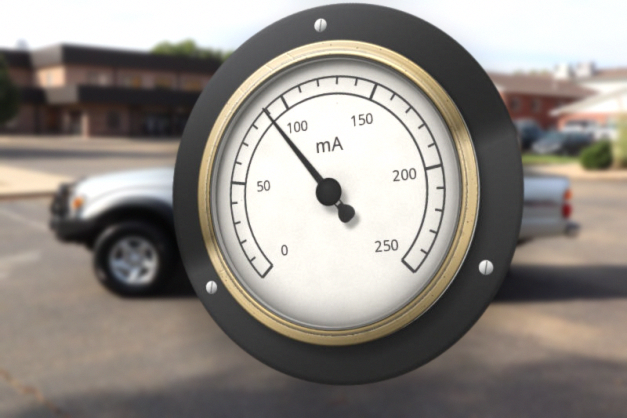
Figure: 90 mA
